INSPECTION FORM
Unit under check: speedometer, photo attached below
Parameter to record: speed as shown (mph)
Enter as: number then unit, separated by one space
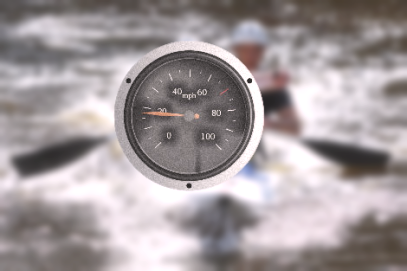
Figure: 17.5 mph
